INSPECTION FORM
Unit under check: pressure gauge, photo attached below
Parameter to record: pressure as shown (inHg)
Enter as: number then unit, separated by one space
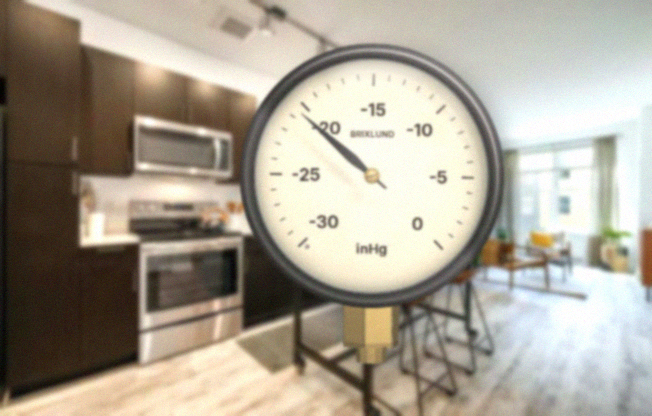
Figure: -20.5 inHg
